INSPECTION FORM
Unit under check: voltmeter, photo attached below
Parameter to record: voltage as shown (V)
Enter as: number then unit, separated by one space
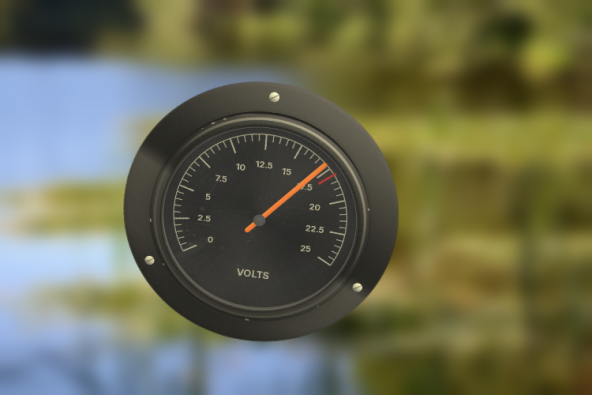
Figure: 17 V
